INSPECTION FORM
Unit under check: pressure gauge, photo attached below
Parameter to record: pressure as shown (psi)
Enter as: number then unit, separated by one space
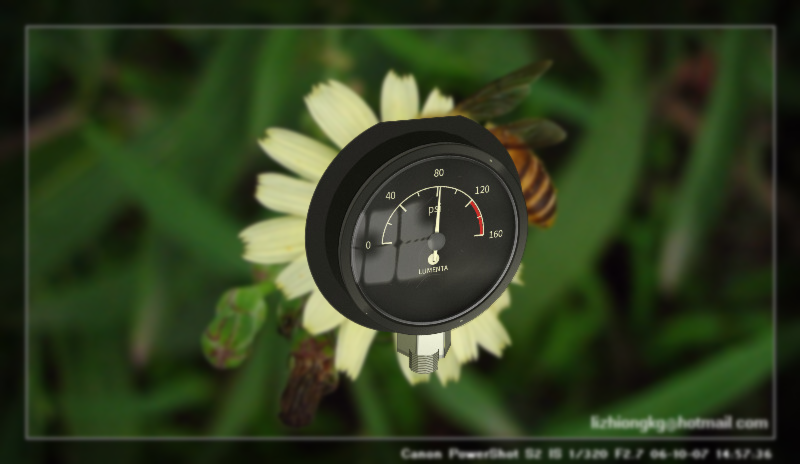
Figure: 80 psi
